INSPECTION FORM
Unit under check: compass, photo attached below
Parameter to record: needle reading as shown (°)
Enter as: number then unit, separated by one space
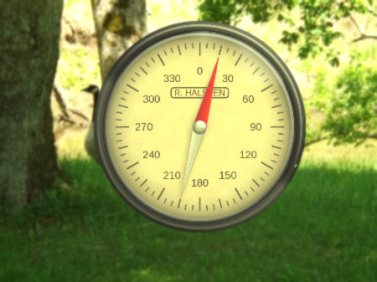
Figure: 15 °
